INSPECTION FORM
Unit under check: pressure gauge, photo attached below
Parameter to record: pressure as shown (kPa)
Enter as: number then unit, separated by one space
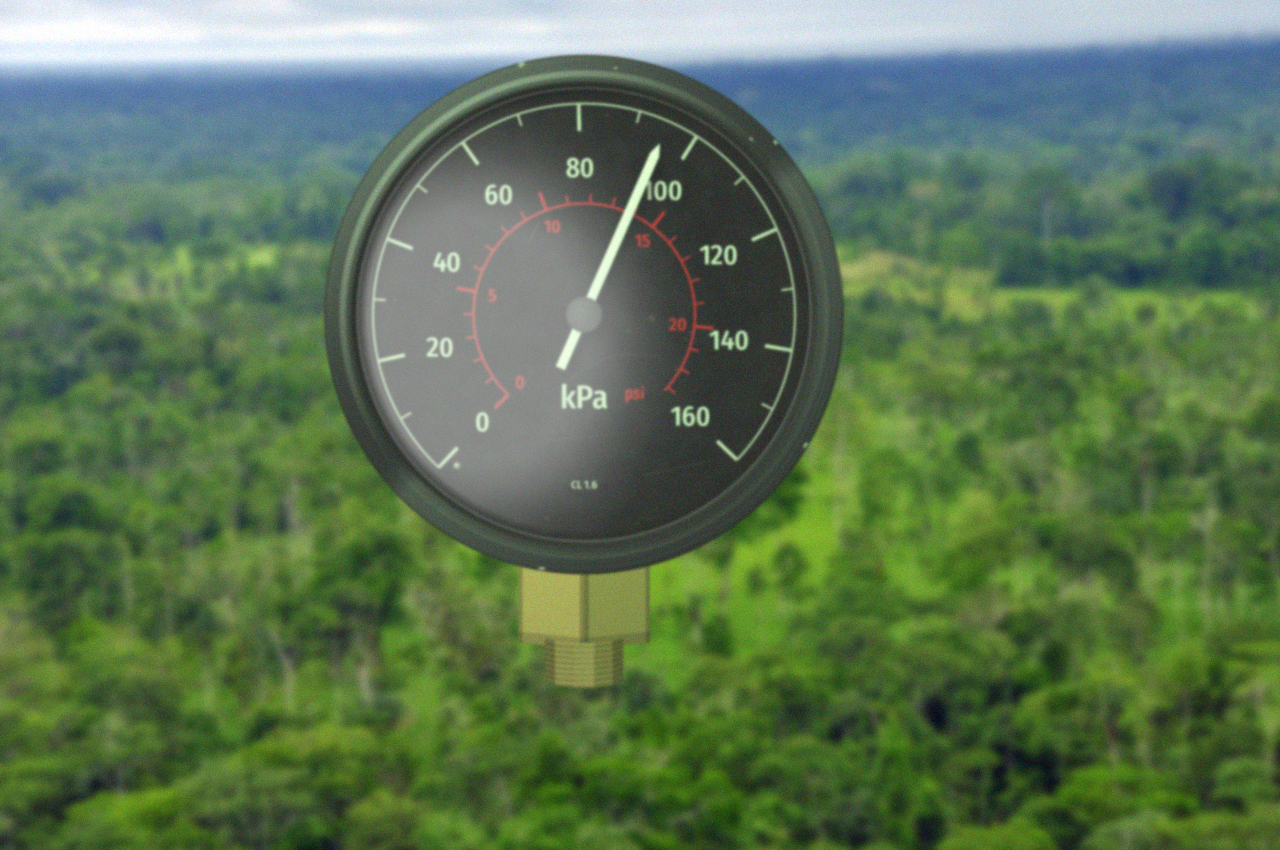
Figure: 95 kPa
